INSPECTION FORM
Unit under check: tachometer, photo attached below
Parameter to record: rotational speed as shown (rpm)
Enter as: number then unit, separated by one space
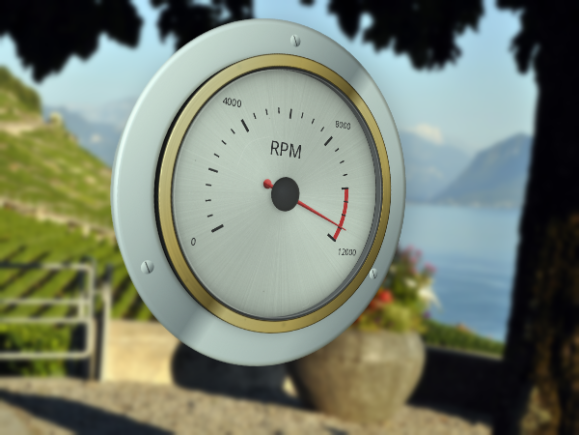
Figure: 11500 rpm
